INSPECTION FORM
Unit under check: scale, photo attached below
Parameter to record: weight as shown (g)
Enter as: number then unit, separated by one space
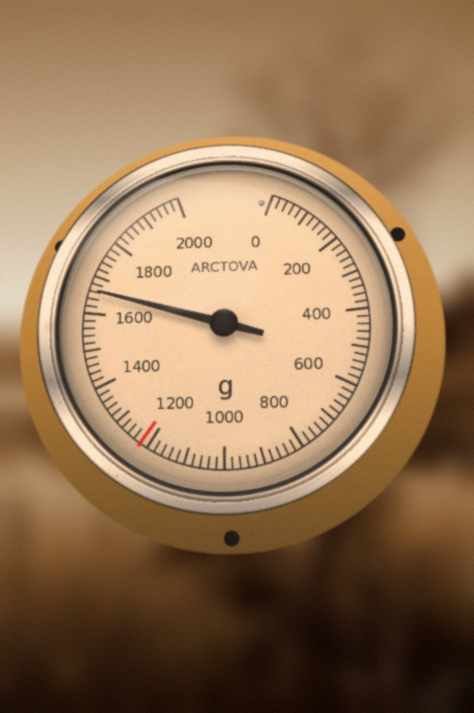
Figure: 1660 g
